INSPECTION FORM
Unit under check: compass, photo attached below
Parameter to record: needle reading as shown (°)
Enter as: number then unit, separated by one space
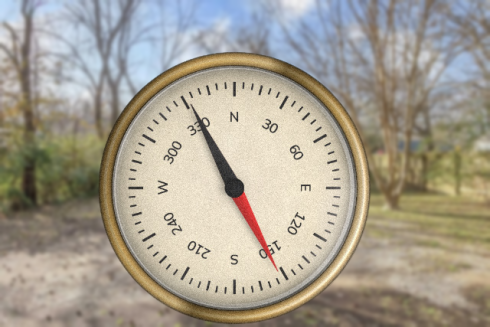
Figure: 152.5 °
